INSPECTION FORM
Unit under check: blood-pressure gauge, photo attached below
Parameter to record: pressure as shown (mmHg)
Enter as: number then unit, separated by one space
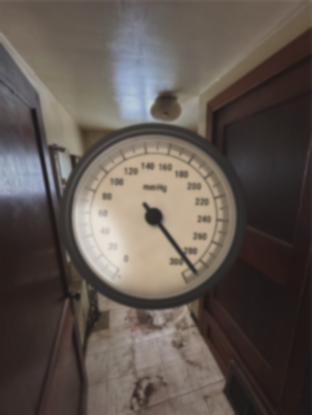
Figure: 290 mmHg
